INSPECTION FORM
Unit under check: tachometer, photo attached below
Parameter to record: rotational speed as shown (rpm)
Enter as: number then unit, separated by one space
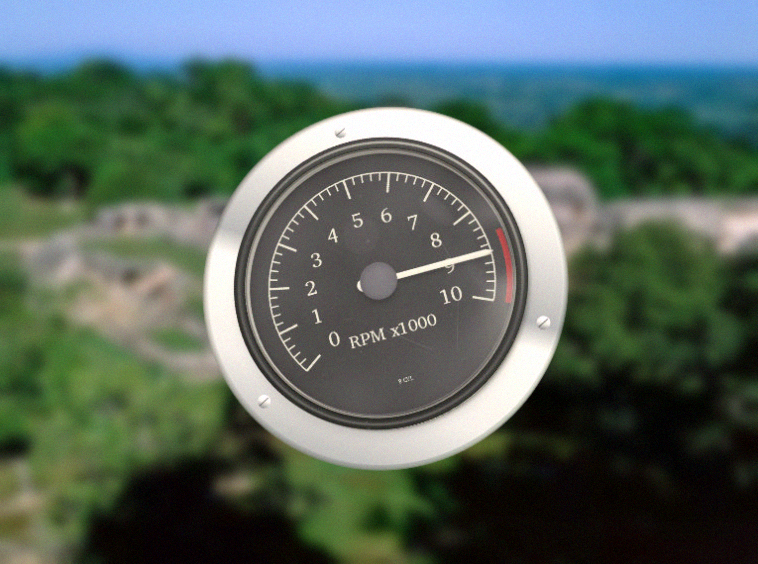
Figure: 9000 rpm
